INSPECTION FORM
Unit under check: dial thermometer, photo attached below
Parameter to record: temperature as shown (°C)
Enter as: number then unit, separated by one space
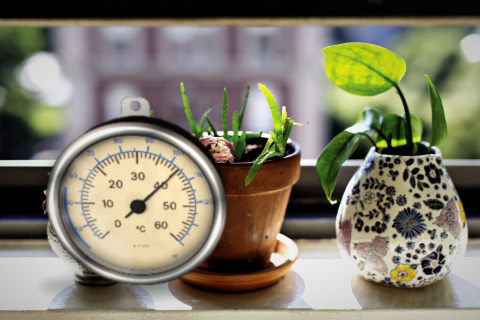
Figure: 40 °C
